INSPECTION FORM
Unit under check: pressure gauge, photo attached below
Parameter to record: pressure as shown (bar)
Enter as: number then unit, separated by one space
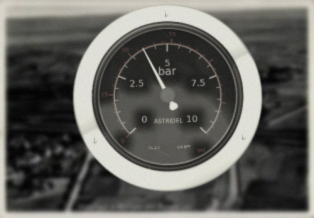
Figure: 4 bar
